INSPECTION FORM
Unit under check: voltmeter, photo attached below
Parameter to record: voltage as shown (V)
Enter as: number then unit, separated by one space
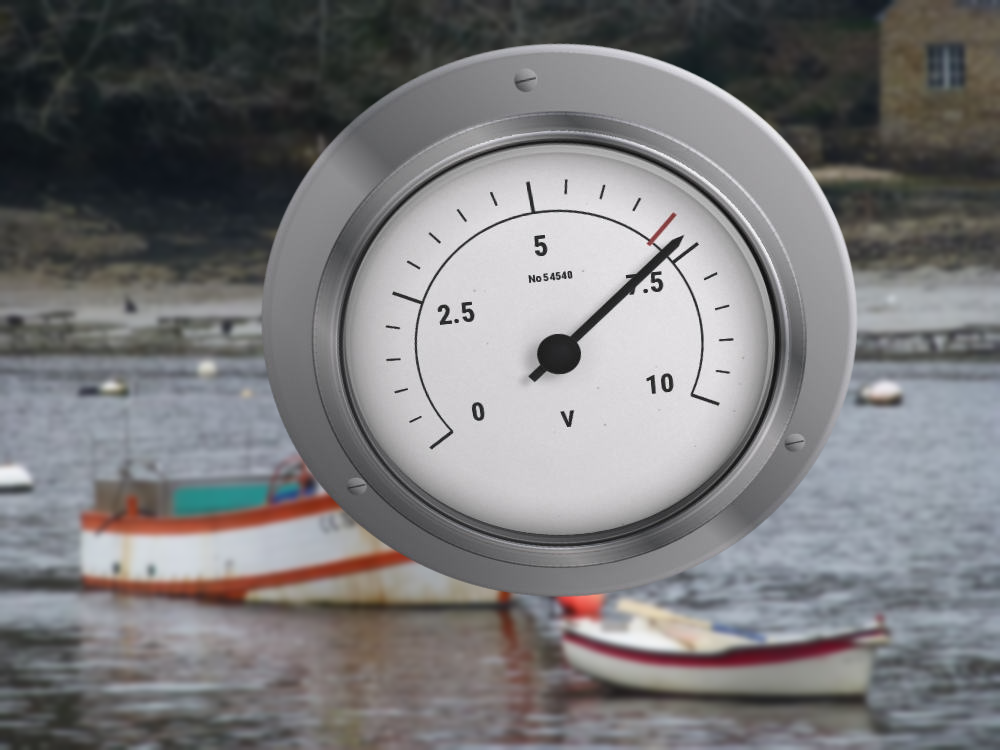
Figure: 7.25 V
